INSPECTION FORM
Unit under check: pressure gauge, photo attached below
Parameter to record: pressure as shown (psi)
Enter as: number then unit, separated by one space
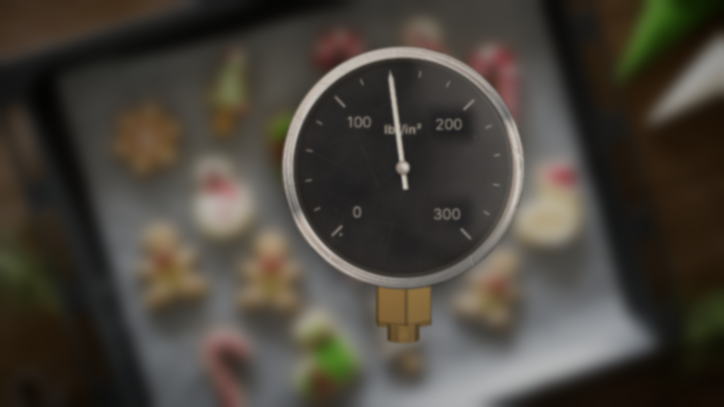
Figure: 140 psi
